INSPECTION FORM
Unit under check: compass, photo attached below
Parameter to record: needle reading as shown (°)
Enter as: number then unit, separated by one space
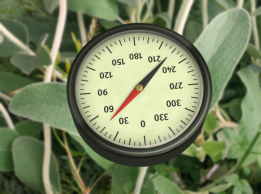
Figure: 45 °
